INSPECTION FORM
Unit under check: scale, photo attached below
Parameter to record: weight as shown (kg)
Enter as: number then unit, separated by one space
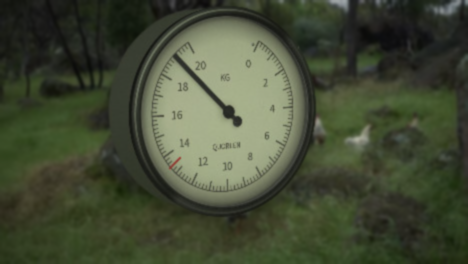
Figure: 19 kg
